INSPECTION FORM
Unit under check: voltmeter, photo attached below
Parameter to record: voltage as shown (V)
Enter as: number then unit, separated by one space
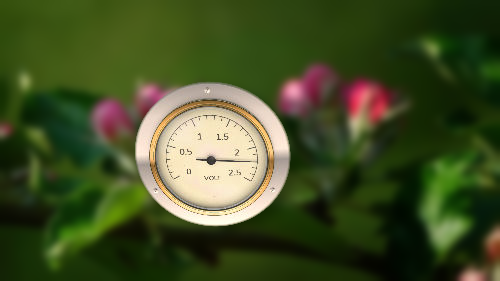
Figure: 2.2 V
